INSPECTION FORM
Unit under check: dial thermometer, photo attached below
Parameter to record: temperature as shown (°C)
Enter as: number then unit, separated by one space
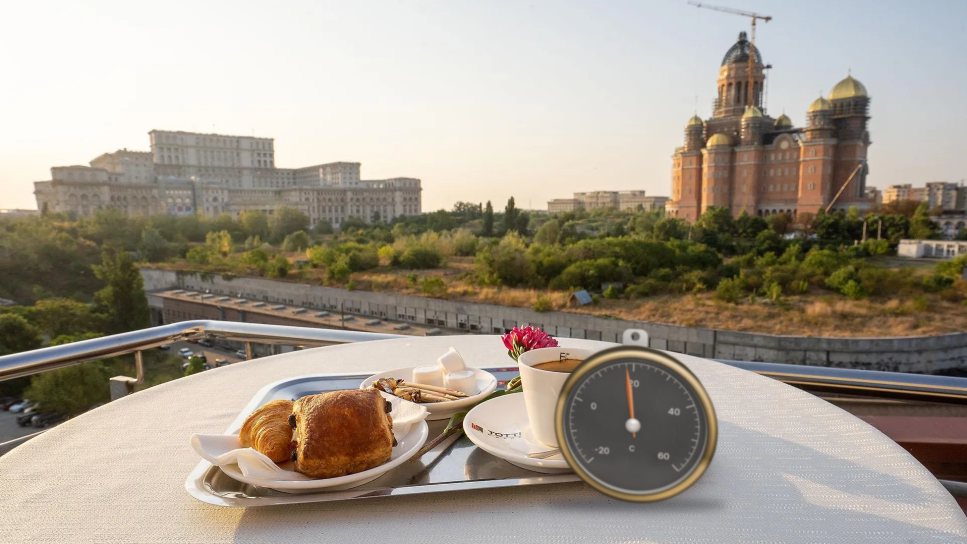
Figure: 18 °C
